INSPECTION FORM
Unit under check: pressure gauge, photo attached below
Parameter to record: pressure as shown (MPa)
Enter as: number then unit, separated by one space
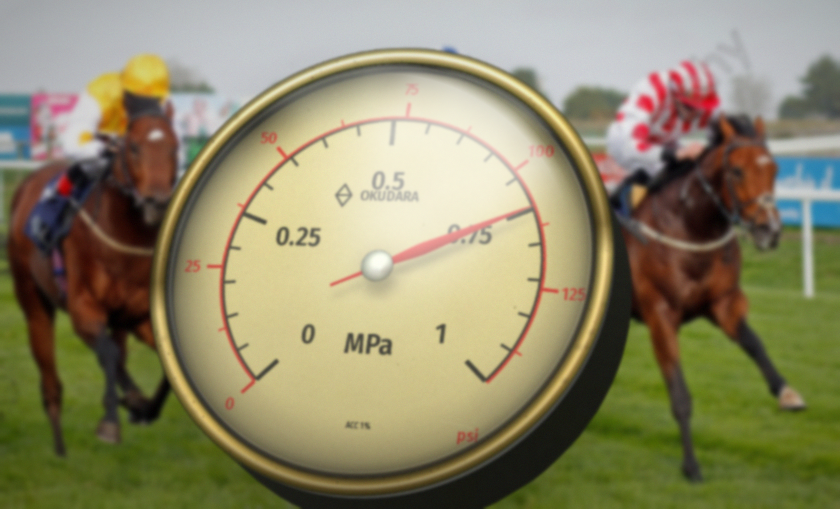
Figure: 0.75 MPa
